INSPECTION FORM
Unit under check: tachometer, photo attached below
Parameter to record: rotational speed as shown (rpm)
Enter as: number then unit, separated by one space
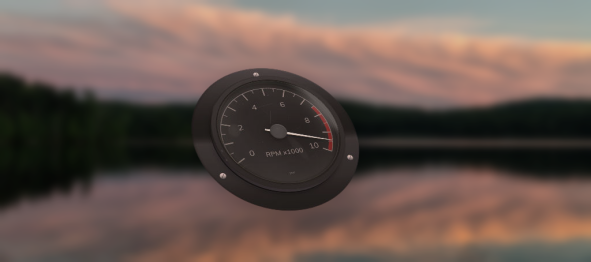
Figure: 9500 rpm
